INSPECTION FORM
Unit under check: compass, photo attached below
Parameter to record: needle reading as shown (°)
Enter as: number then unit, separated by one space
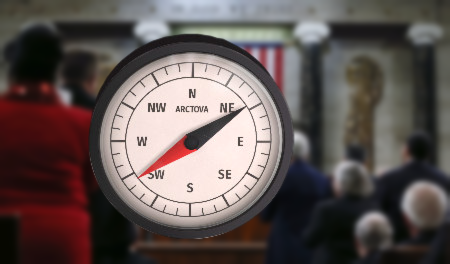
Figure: 235 °
